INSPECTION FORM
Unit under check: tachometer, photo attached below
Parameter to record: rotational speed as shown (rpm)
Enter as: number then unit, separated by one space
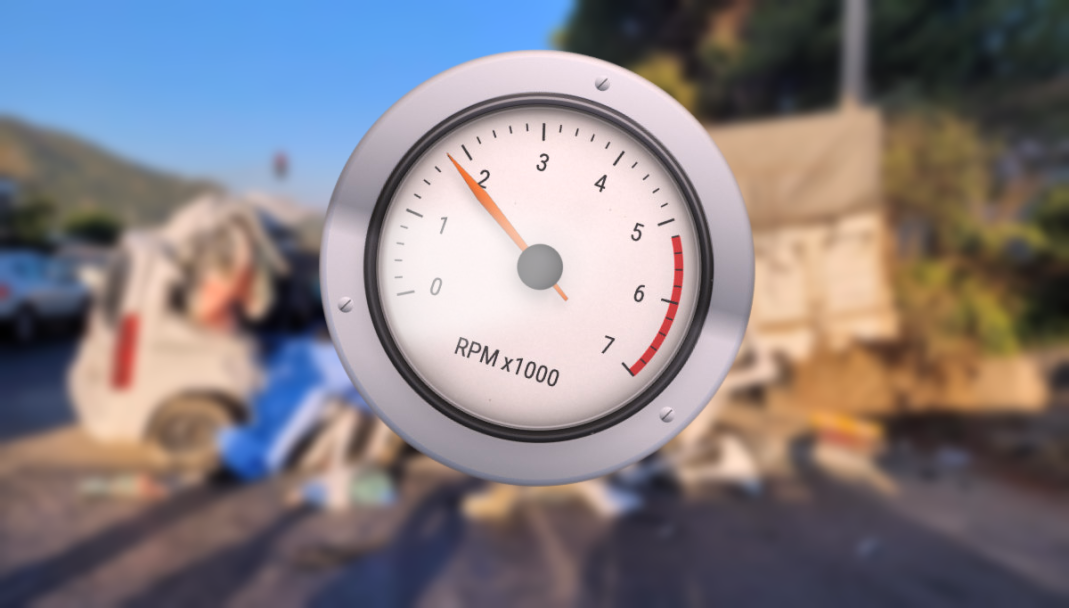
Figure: 1800 rpm
